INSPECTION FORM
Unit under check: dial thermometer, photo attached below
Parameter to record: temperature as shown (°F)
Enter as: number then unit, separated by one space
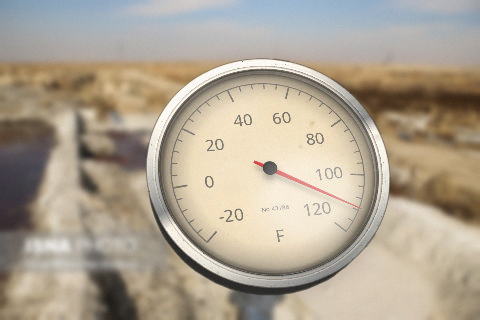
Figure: 112 °F
